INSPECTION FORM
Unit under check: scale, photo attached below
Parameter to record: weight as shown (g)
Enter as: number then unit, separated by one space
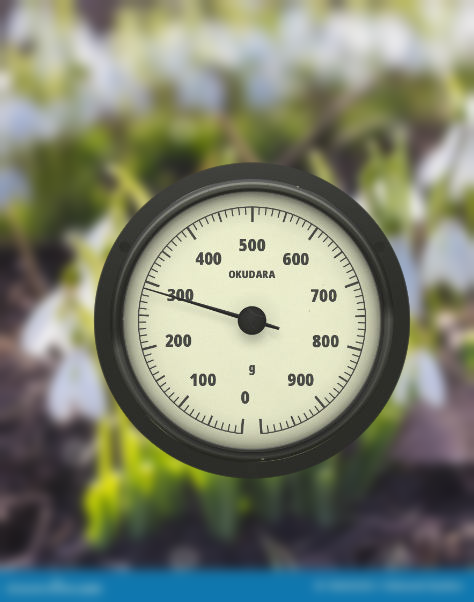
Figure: 290 g
